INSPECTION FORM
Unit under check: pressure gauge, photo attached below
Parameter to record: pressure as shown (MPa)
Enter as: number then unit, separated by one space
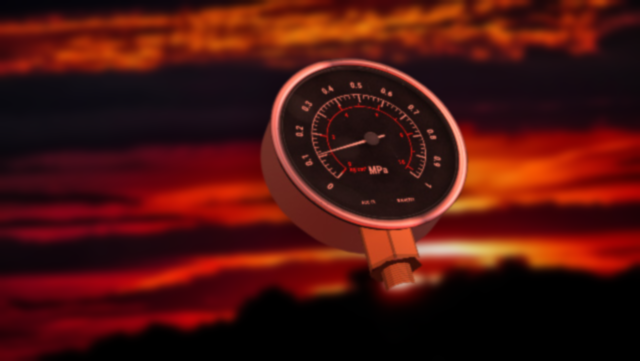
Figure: 0.1 MPa
